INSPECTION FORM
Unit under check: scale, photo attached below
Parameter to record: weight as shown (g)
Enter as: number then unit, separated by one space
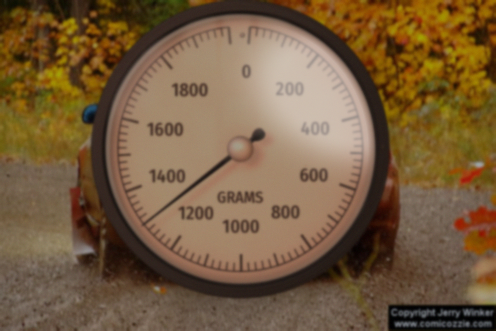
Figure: 1300 g
